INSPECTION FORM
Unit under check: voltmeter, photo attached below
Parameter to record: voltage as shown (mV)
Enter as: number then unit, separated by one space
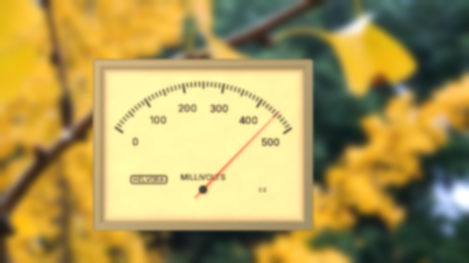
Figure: 450 mV
